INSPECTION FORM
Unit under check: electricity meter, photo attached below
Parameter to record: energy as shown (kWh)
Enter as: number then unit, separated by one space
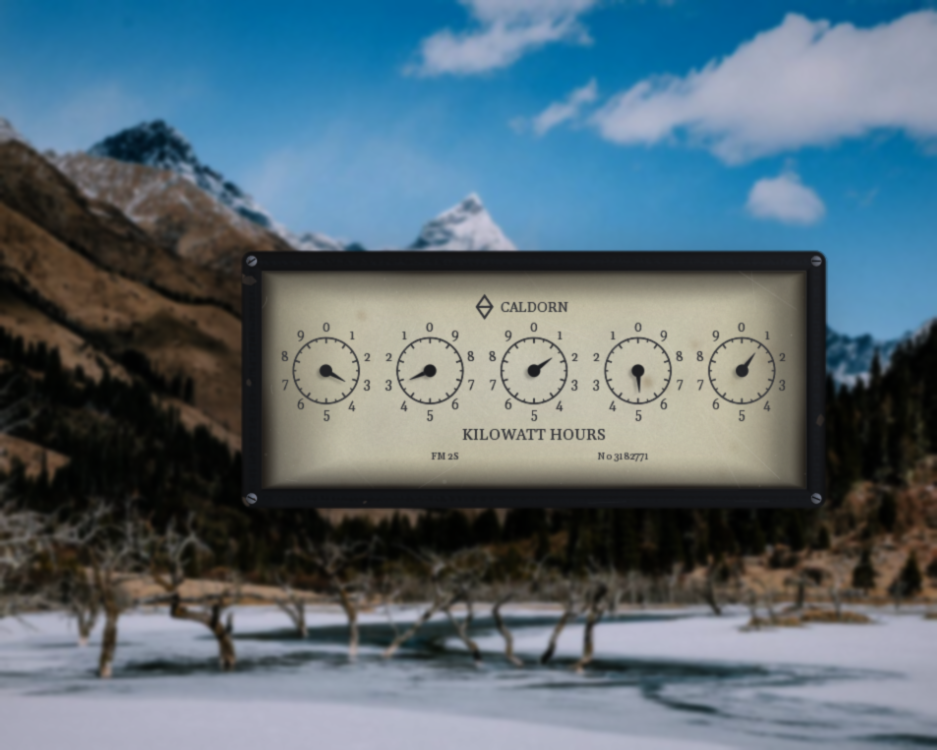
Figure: 33151 kWh
